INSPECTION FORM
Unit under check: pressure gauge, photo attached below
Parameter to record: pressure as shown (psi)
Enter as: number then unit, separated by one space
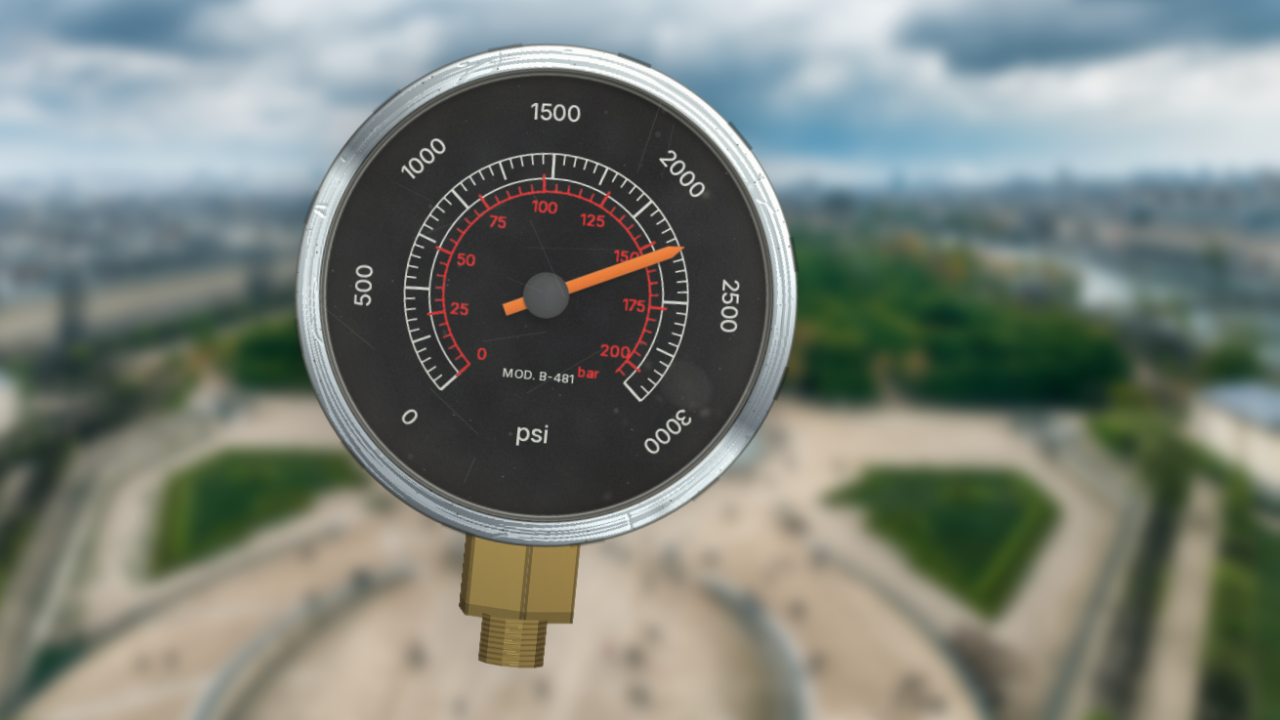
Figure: 2250 psi
